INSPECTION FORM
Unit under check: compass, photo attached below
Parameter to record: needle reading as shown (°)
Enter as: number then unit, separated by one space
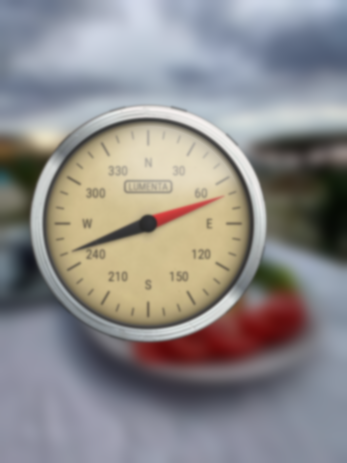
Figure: 70 °
